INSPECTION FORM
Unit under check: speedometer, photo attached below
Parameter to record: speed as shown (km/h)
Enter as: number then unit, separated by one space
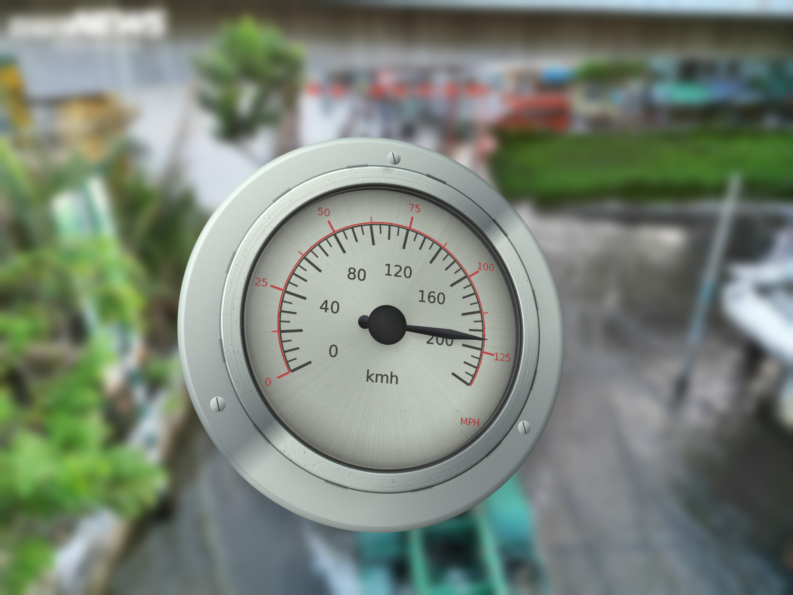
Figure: 195 km/h
